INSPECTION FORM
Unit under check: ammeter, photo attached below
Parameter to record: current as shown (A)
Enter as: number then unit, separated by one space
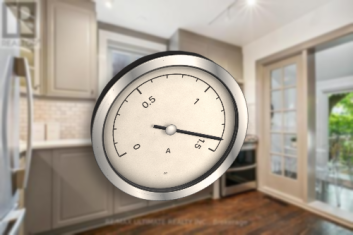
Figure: 1.4 A
